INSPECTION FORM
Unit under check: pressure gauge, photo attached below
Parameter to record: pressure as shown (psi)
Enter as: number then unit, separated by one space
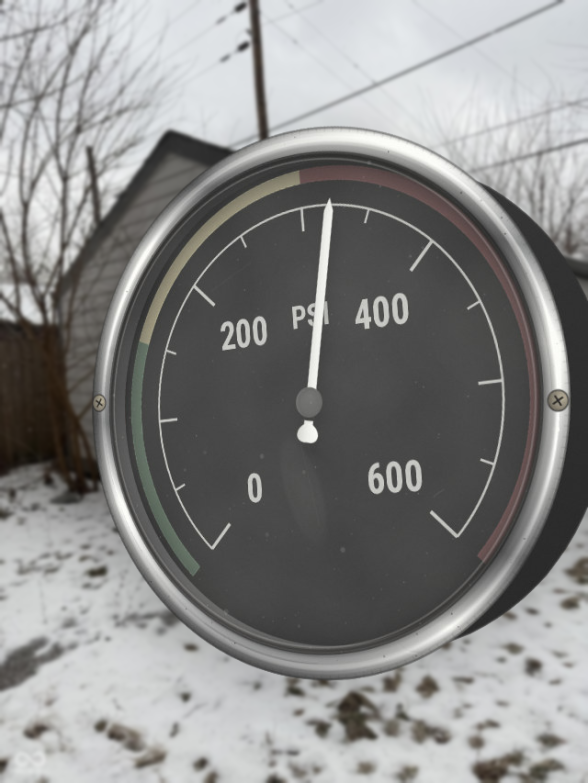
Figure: 325 psi
